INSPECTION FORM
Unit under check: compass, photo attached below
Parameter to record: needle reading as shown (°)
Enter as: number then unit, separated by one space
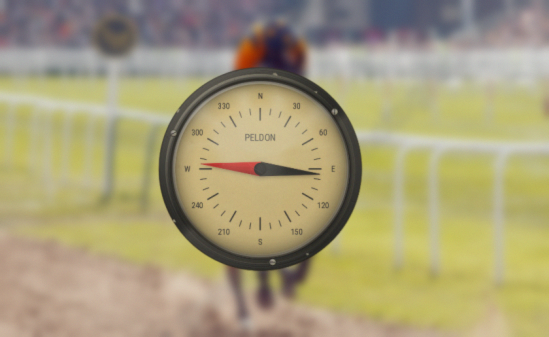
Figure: 275 °
